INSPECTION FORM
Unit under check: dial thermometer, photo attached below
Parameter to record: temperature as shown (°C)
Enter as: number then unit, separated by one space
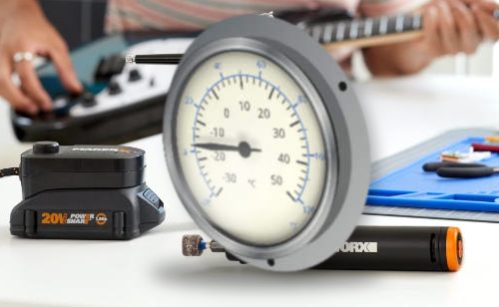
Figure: -16 °C
